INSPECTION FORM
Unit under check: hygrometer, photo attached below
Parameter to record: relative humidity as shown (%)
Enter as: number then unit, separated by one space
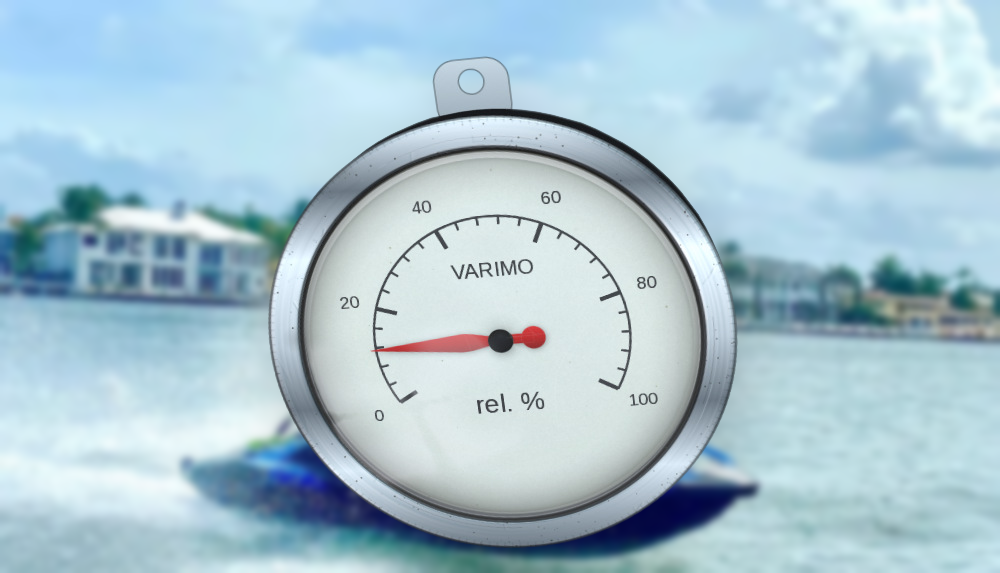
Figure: 12 %
